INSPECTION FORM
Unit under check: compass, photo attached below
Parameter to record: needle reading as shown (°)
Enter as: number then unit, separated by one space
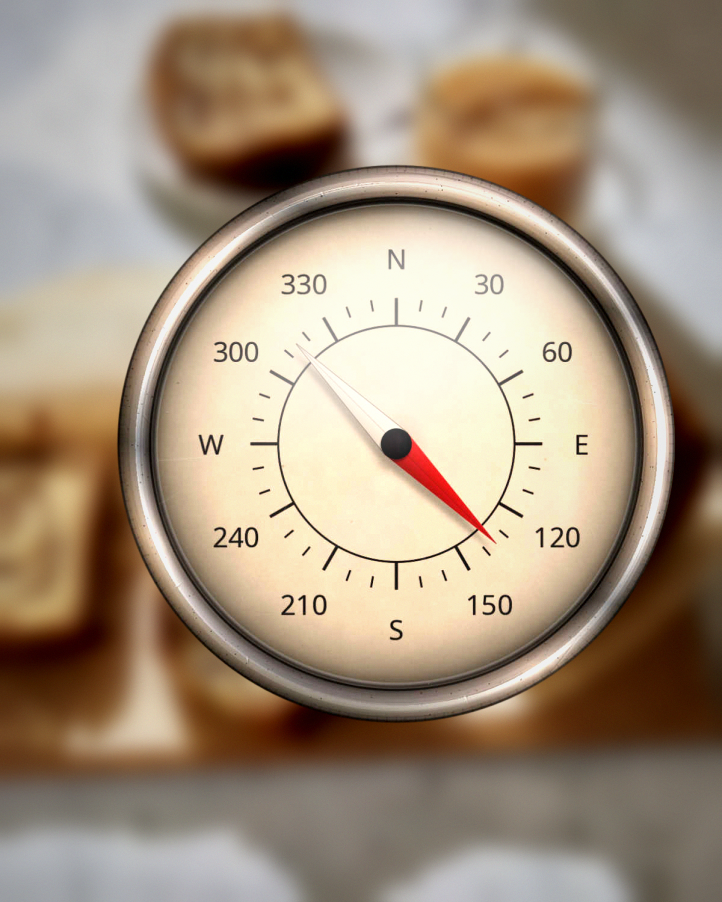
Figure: 135 °
